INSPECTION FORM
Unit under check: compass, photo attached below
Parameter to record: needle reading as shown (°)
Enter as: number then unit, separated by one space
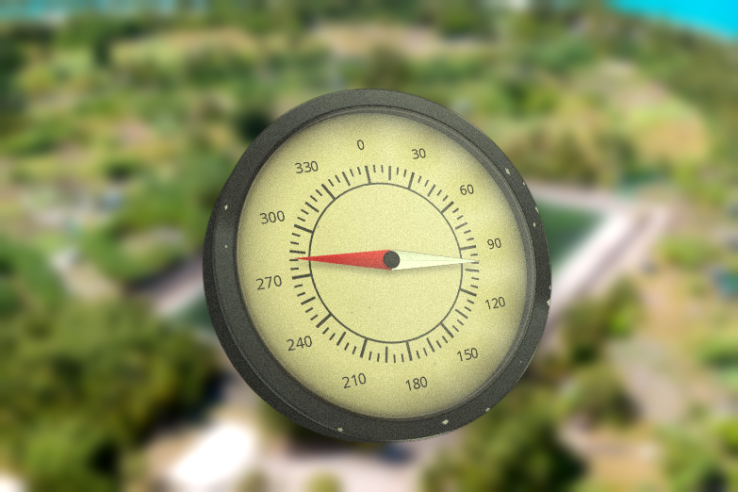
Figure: 280 °
